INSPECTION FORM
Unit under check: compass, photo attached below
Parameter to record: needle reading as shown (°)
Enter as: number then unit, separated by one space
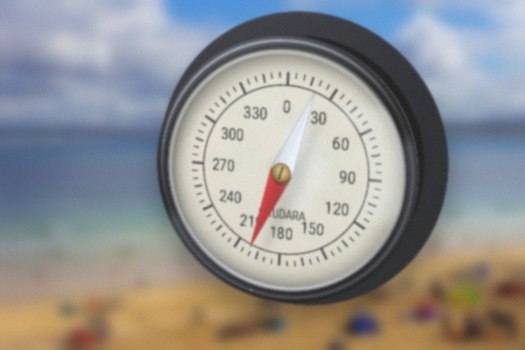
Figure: 200 °
